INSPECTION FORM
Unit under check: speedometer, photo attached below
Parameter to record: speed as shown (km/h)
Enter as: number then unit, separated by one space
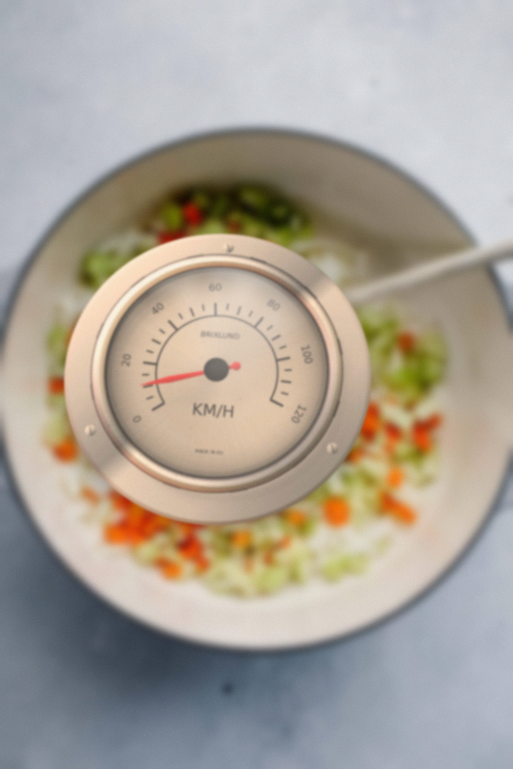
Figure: 10 km/h
